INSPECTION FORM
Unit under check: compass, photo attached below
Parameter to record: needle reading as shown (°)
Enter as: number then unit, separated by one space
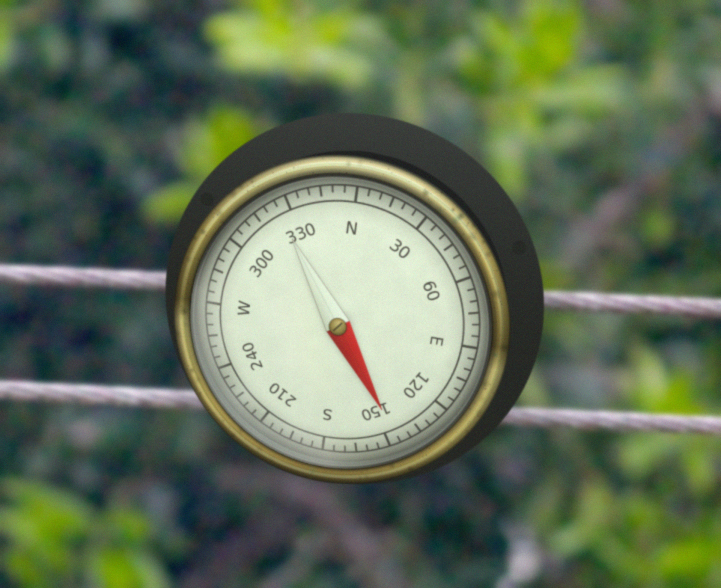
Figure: 145 °
